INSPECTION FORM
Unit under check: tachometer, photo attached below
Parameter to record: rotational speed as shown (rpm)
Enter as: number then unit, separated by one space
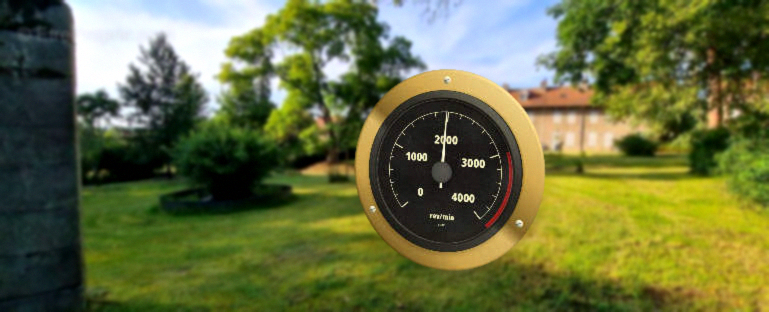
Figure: 2000 rpm
